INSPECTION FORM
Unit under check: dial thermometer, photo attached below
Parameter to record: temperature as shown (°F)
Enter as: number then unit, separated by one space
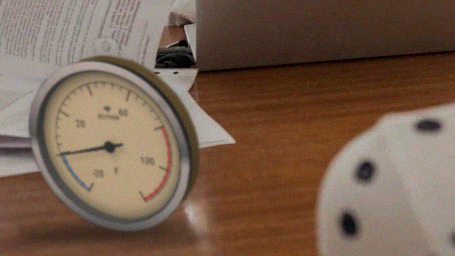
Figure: 0 °F
